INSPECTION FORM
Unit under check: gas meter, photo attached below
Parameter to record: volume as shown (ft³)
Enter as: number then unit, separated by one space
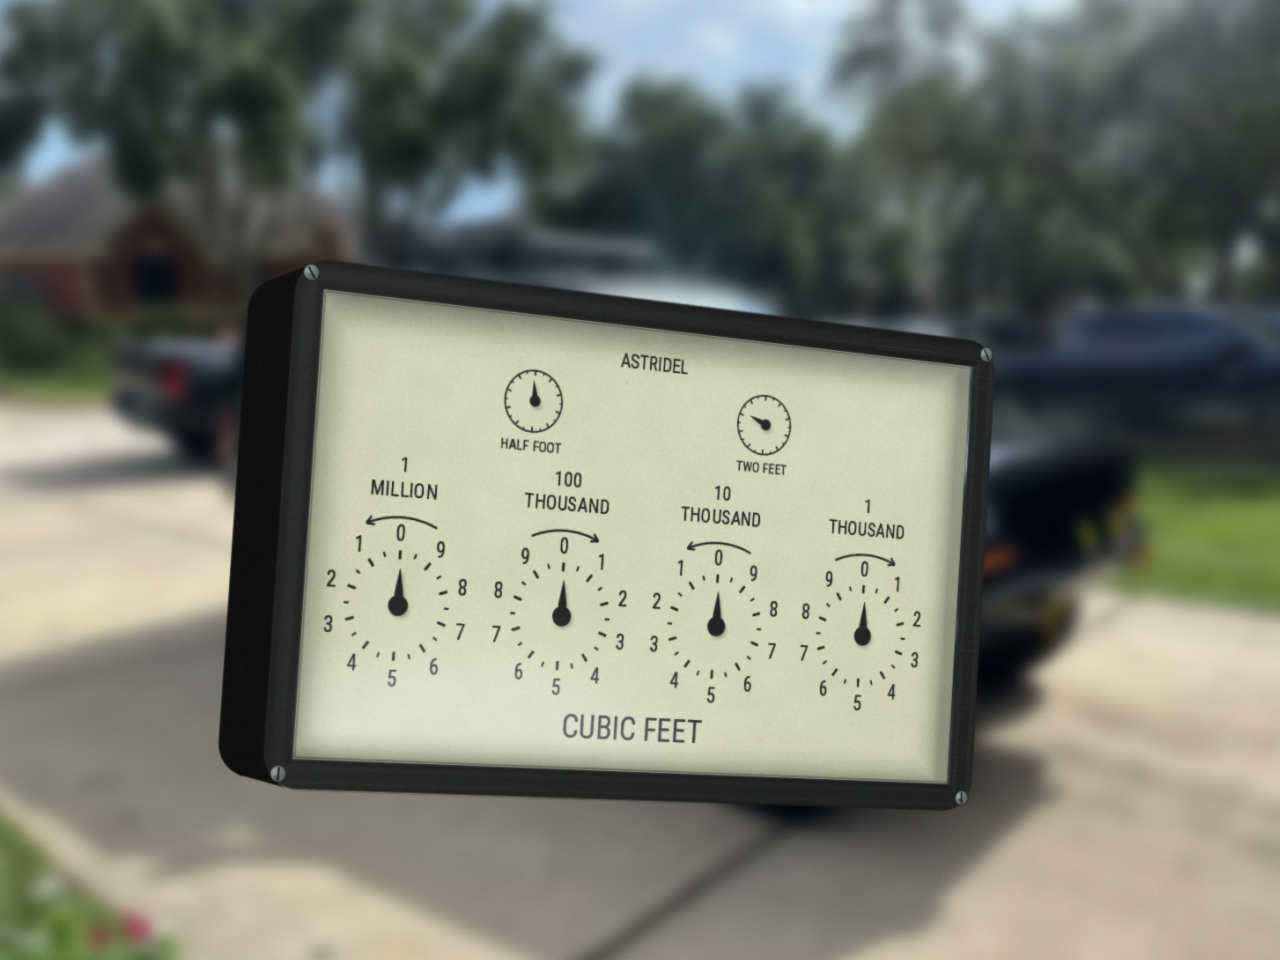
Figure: 0 ft³
